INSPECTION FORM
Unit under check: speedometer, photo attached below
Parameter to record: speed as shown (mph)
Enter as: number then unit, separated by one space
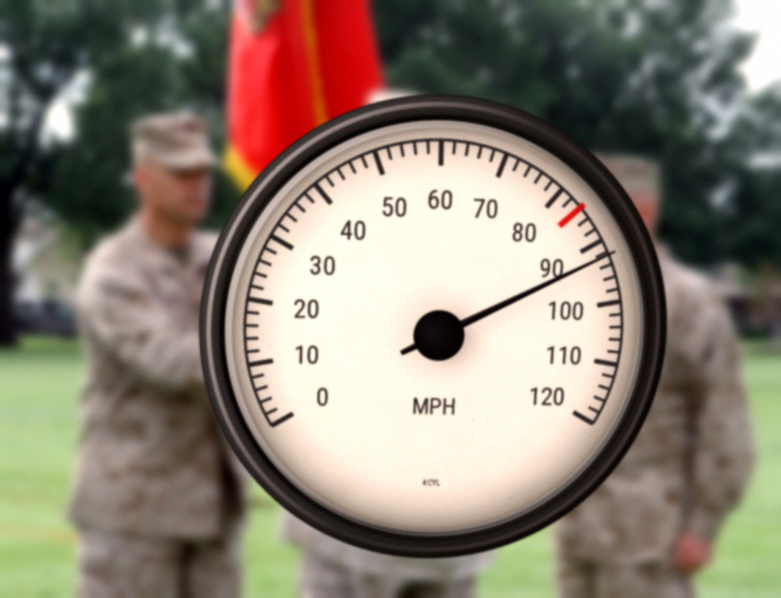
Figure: 92 mph
